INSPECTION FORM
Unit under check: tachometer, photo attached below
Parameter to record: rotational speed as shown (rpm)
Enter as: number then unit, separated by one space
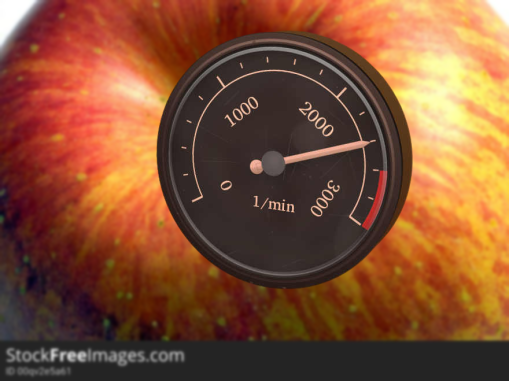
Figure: 2400 rpm
